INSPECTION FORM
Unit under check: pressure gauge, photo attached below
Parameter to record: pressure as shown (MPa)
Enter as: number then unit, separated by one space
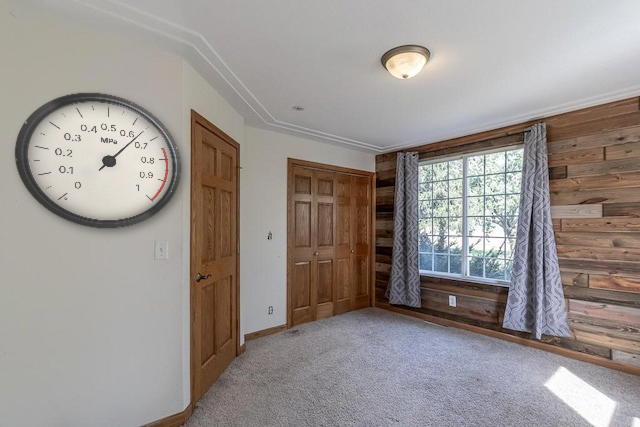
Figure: 0.65 MPa
